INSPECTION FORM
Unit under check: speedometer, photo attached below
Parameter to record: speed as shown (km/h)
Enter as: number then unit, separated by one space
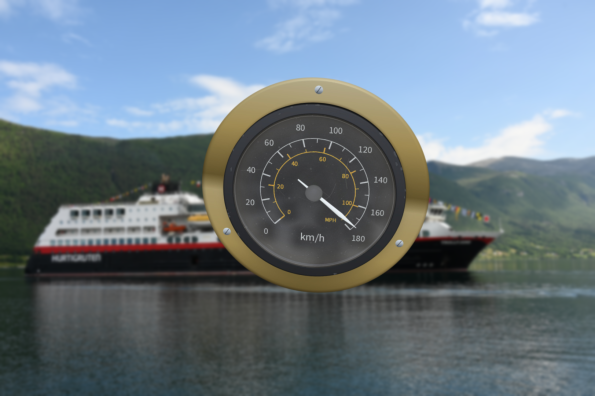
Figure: 175 km/h
